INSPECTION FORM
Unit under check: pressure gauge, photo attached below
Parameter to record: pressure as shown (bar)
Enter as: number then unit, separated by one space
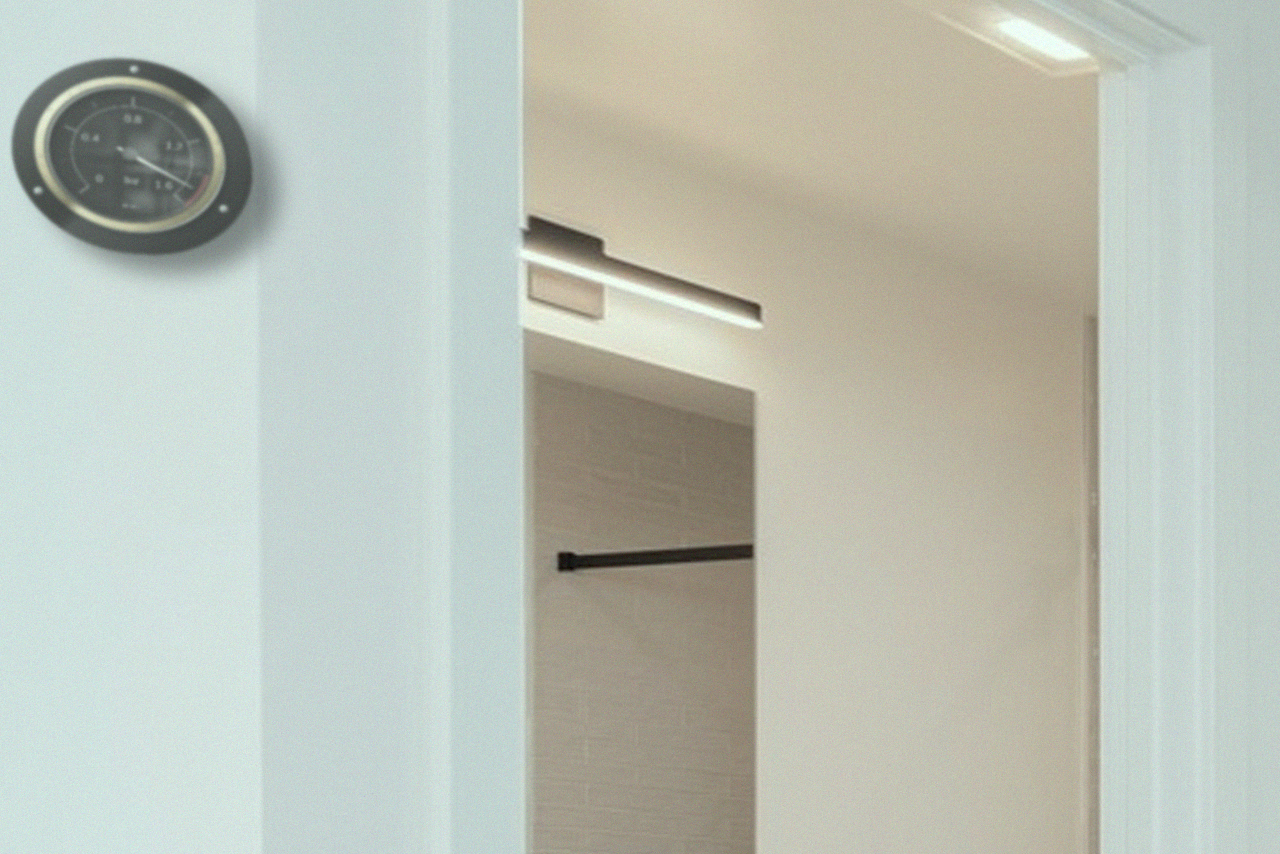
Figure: 1.5 bar
